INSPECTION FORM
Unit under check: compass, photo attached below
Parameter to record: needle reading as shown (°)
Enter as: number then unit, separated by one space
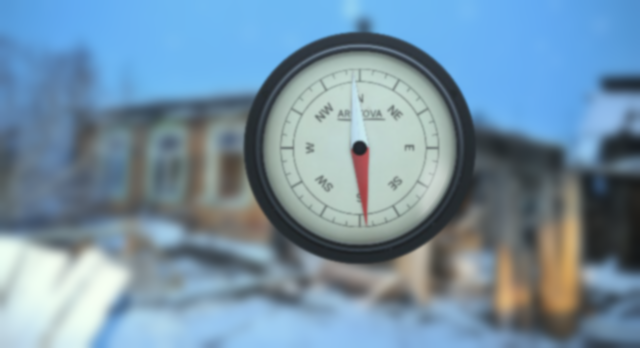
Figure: 175 °
